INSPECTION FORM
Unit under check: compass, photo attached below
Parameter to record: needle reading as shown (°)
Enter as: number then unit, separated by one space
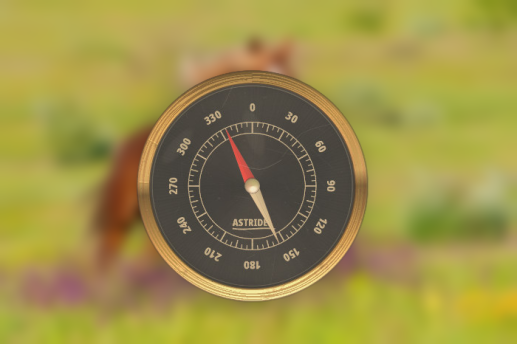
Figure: 335 °
